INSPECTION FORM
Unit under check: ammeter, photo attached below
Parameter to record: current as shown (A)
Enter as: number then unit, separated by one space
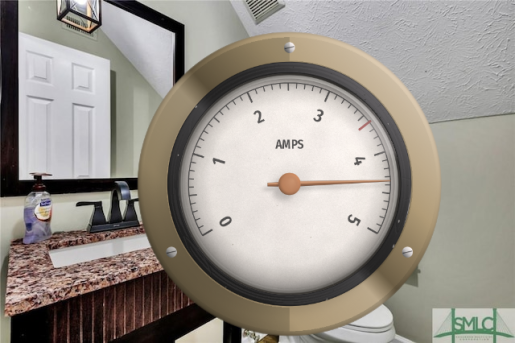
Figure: 4.35 A
